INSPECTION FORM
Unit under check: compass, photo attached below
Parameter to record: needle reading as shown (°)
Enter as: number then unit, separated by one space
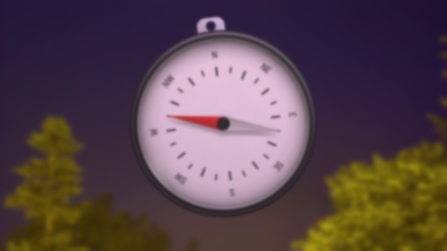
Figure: 285 °
